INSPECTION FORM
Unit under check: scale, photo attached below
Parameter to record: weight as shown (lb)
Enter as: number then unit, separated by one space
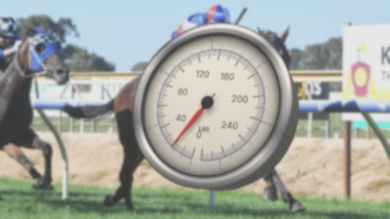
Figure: 20 lb
